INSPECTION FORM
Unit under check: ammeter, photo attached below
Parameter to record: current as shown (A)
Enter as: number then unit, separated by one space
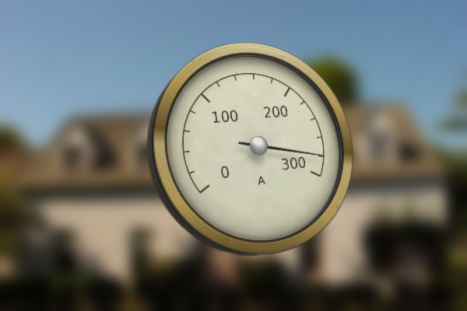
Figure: 280 A
